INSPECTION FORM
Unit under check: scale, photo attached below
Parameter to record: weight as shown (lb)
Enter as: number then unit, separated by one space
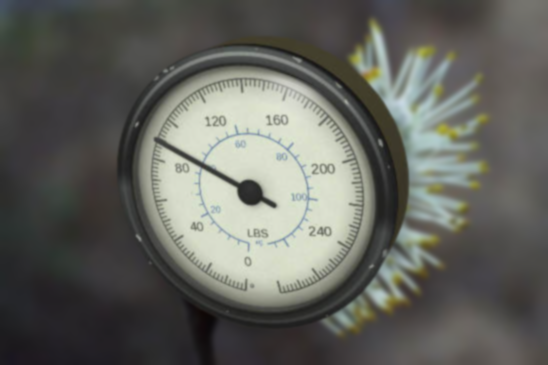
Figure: 90 lb
